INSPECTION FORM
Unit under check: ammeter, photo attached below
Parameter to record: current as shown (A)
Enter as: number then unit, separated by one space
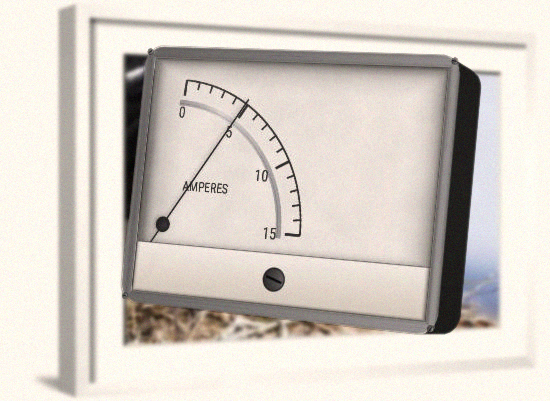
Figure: 5 A
